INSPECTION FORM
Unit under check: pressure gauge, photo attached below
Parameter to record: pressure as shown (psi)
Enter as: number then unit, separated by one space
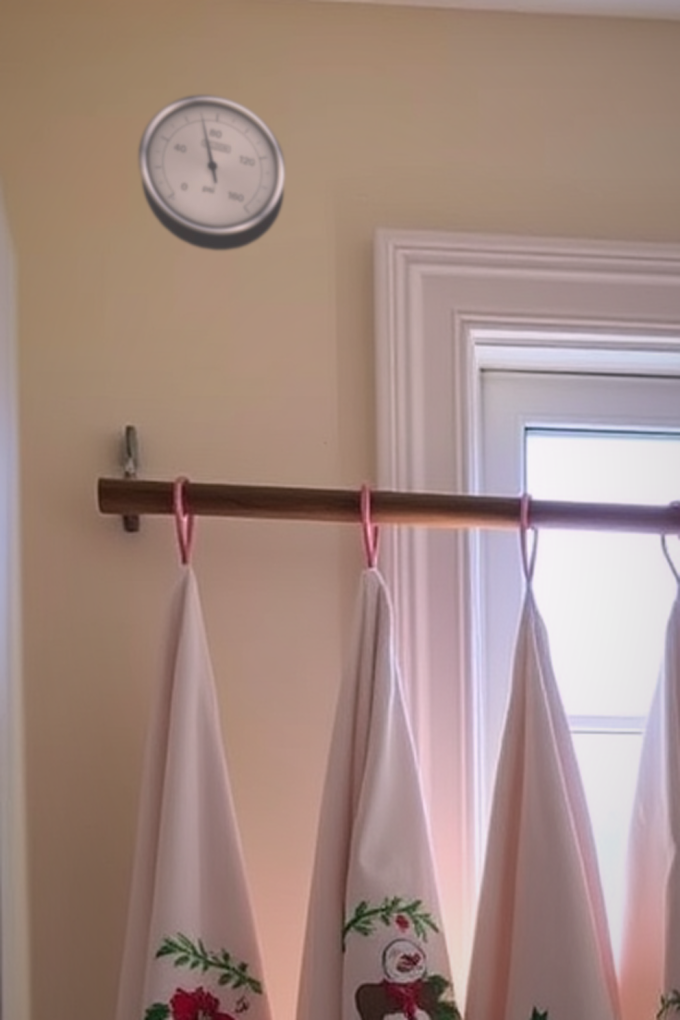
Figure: 70 psi
